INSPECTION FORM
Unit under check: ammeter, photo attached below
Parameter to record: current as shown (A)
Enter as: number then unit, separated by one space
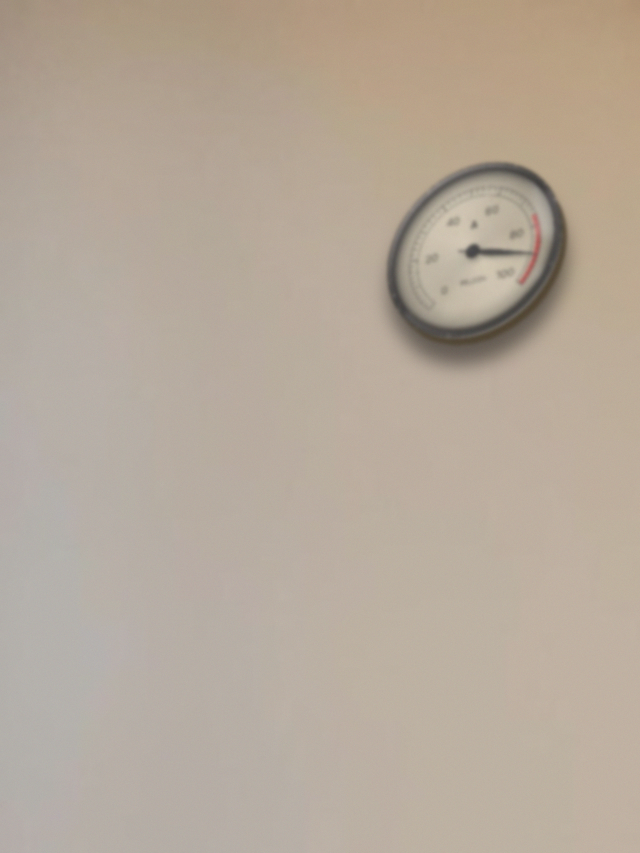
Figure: 90 A
